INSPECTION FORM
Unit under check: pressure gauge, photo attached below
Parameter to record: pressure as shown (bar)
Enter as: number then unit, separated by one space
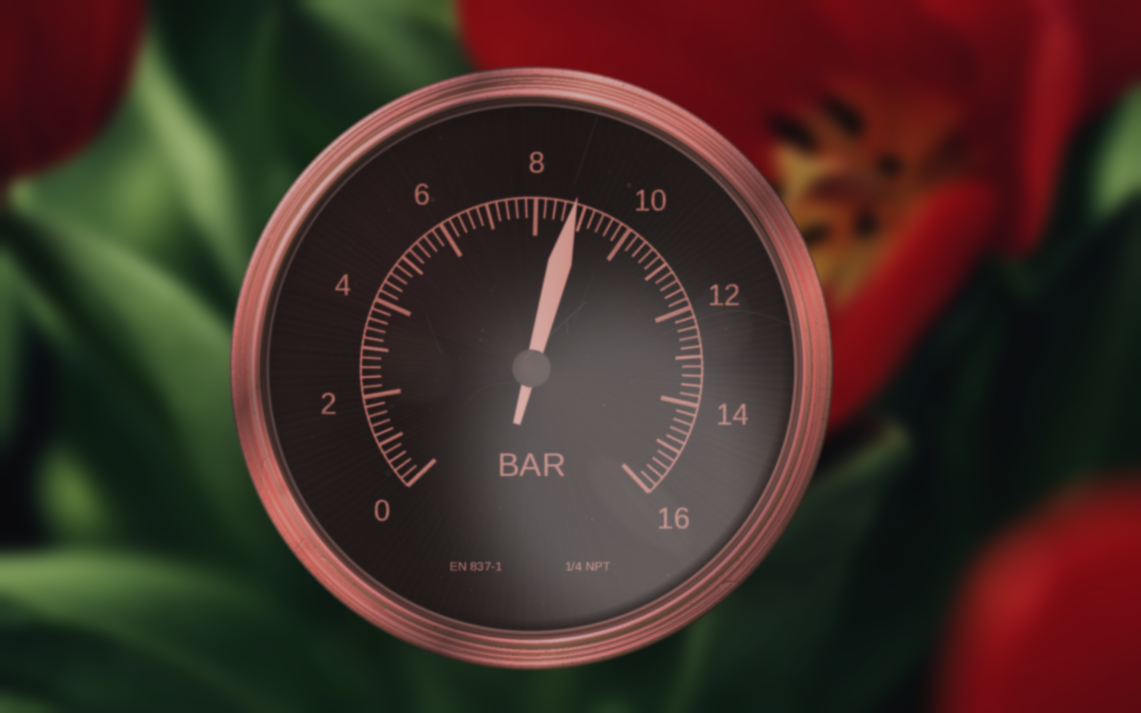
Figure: 8.8 bar
